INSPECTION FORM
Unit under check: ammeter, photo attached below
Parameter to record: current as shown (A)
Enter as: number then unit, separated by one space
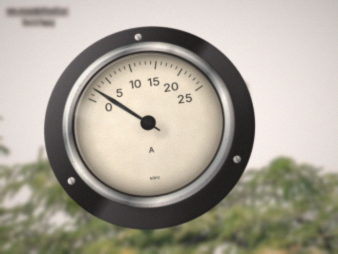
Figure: 2 A
